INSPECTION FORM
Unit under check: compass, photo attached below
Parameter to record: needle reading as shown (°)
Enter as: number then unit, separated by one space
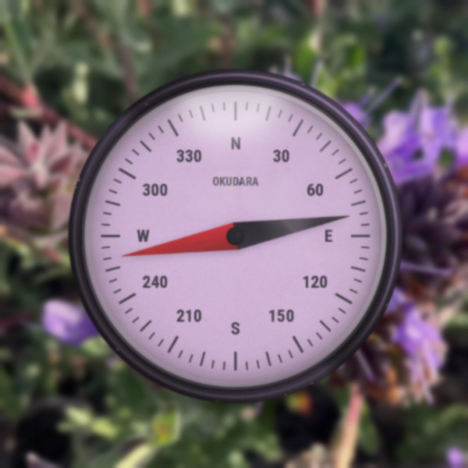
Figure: 260 °
